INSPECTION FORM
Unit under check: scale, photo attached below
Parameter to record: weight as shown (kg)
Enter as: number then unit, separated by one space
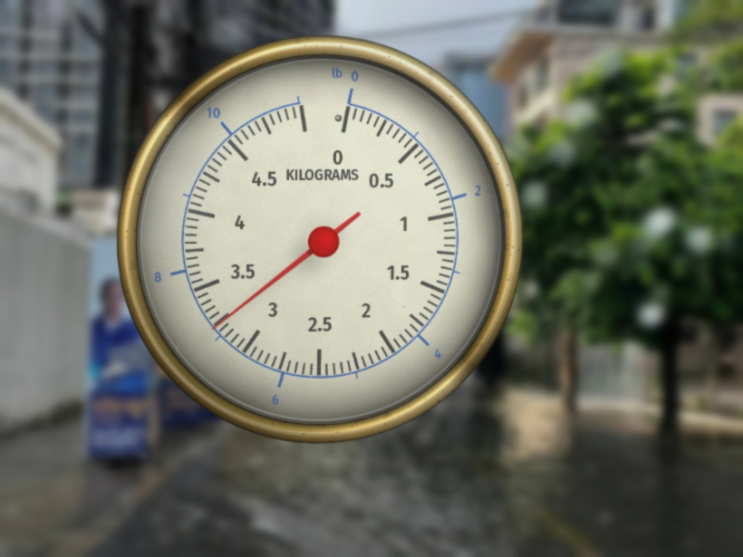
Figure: 3.25 kg
